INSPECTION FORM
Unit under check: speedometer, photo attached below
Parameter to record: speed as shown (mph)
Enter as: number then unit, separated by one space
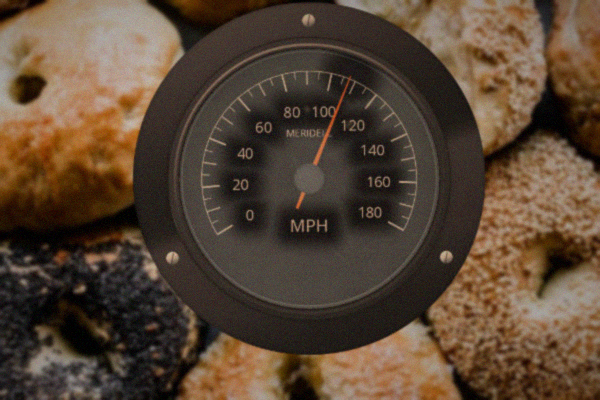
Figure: 107.5 mph
